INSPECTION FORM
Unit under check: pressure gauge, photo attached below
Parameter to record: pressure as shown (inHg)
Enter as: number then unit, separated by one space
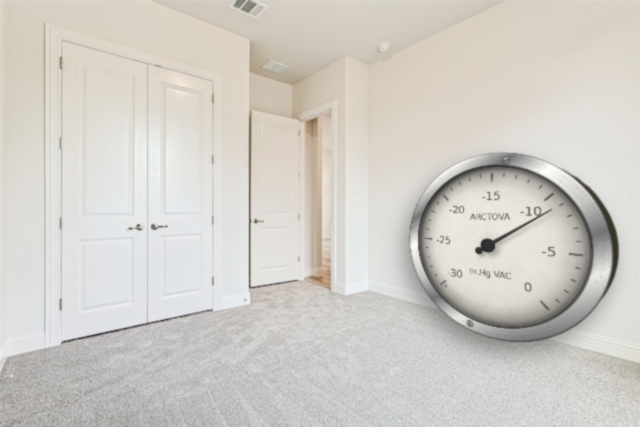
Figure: -9 inHg
